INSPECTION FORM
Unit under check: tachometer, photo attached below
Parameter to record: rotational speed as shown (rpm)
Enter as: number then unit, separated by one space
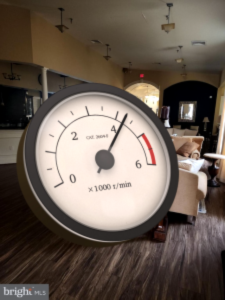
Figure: 4250 rpm
